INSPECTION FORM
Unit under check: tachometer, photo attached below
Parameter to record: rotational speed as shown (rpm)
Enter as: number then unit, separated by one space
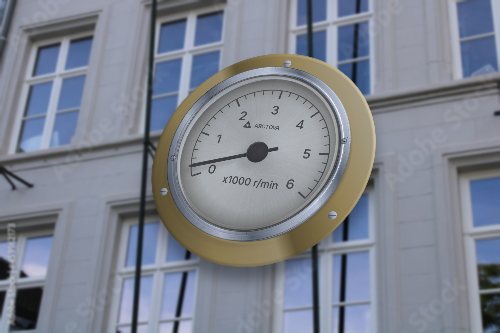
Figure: 200 rpm
